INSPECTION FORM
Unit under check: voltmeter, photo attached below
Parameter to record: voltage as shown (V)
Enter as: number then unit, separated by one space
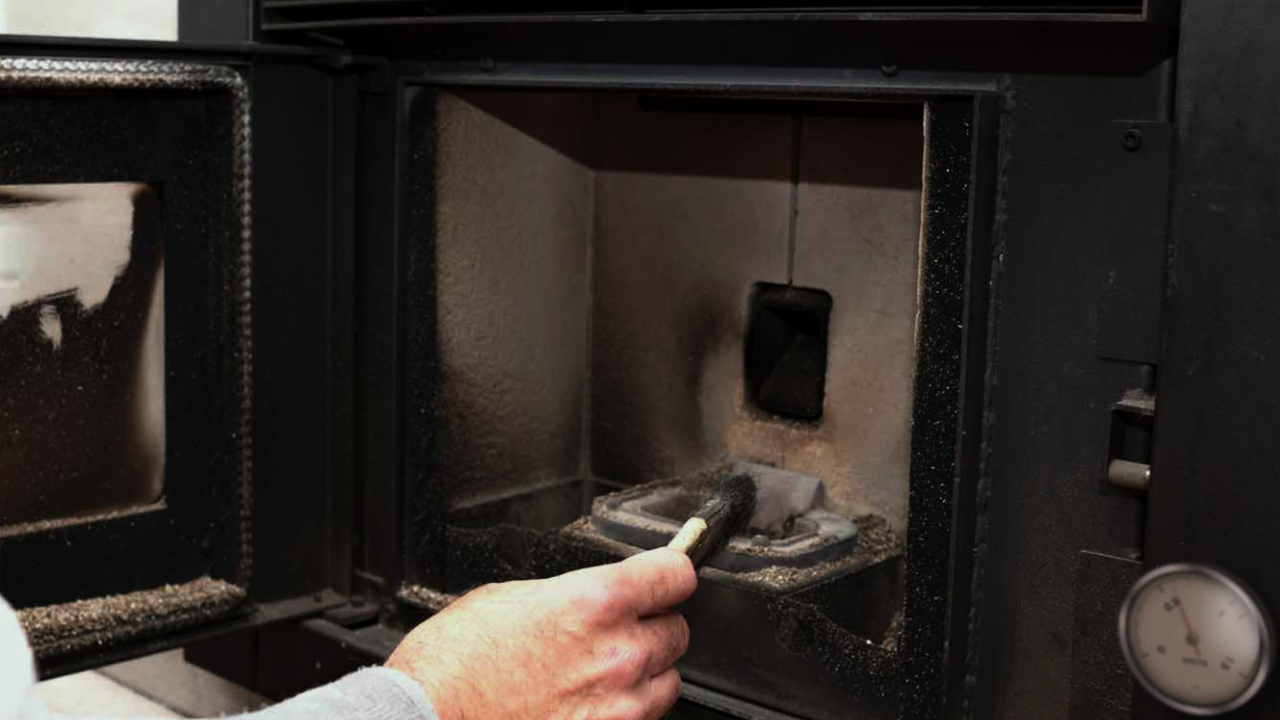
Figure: 0.6 V
